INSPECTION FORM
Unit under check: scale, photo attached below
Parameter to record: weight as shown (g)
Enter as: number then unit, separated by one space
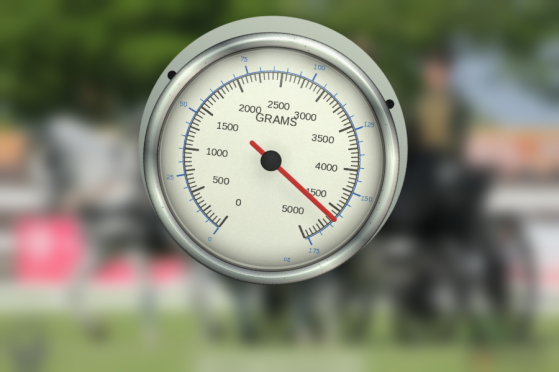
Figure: 4600 g
